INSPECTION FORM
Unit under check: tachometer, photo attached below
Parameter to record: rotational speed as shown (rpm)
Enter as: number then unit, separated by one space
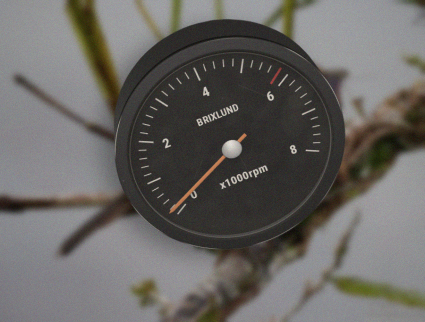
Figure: 200 rpm
